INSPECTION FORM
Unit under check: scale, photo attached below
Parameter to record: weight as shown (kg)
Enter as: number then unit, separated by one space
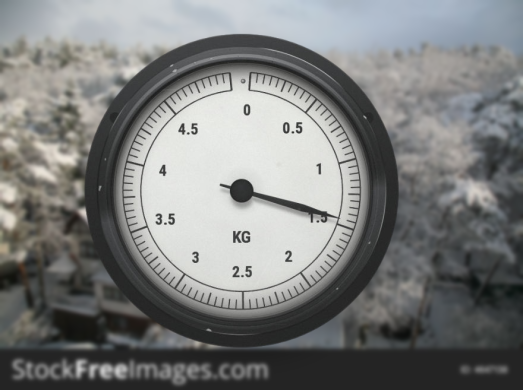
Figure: 1.45 kg
